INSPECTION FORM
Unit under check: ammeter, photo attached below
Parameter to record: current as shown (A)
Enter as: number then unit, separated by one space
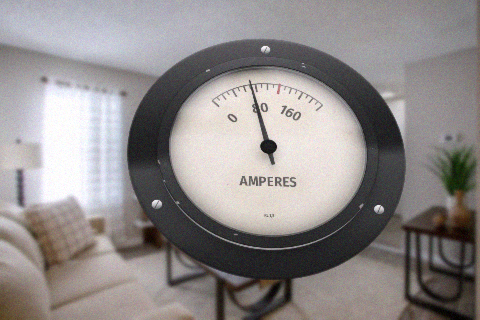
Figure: 70 A
